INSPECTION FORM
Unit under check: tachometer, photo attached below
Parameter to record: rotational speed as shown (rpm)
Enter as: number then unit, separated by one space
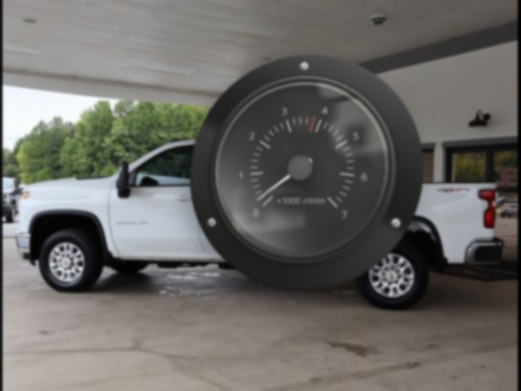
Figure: 200 rpm
